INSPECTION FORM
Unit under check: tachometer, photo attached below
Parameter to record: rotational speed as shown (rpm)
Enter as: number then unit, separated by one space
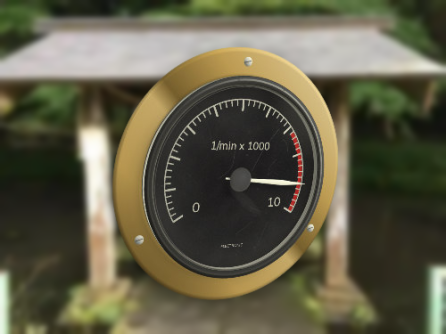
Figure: 9000 rpm
